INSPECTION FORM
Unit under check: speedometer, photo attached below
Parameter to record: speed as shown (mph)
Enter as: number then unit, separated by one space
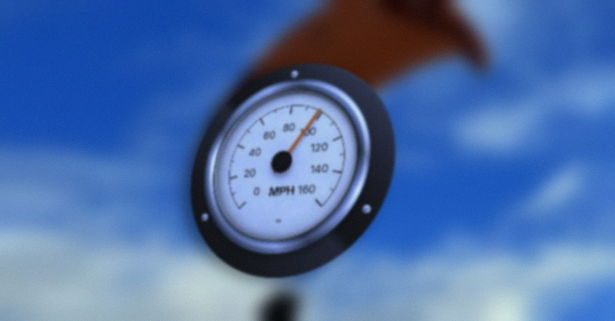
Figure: 100 mph
